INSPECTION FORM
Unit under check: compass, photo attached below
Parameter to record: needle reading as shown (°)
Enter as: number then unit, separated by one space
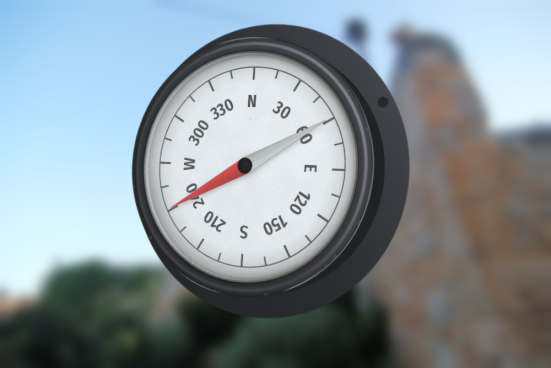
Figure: 240 °
